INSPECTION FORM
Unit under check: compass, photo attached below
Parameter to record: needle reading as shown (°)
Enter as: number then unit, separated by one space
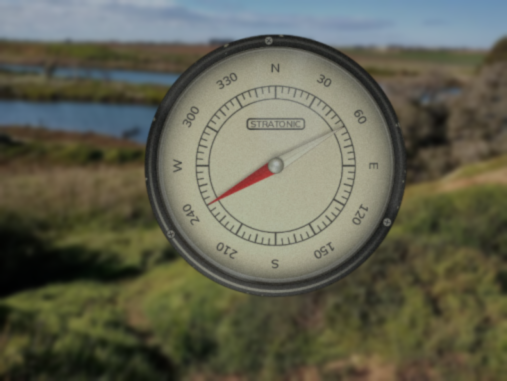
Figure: 240 °
